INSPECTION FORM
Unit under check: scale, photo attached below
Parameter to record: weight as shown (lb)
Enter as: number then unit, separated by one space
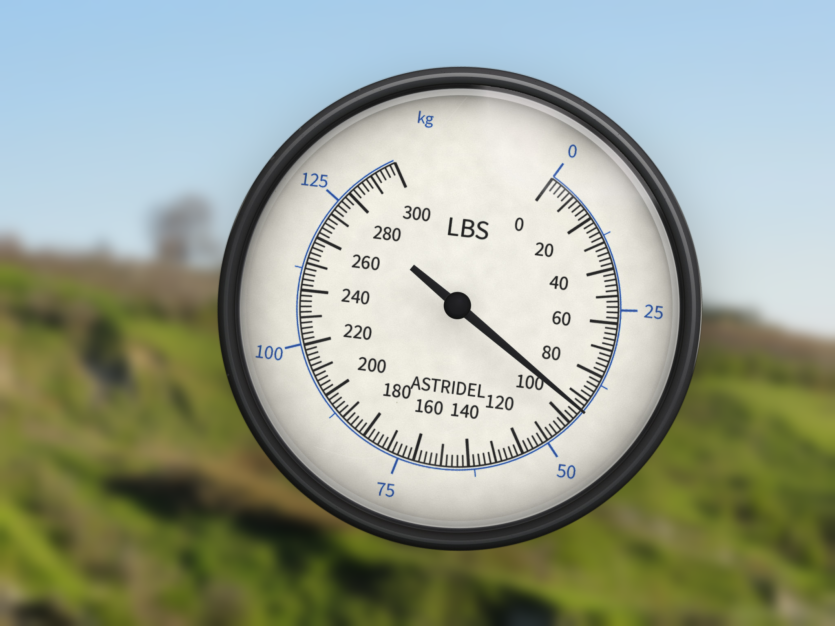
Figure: 94 lb
